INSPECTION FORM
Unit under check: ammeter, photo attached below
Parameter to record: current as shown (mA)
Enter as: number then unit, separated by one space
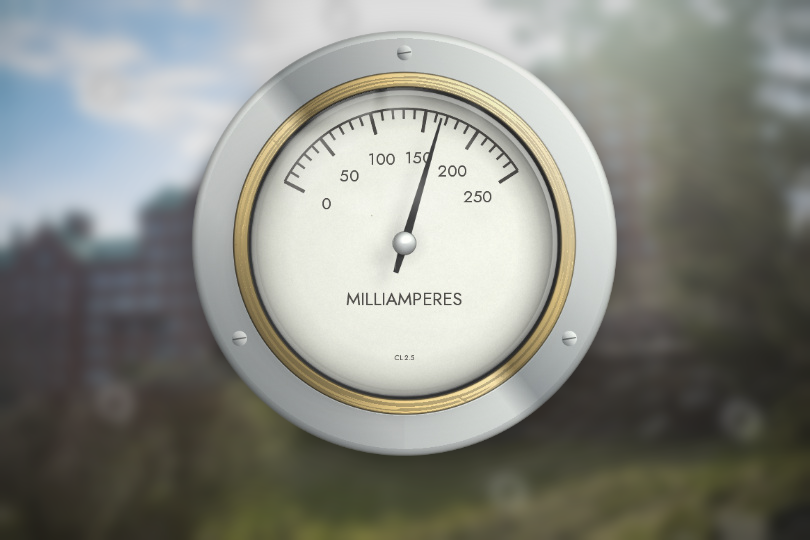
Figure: 165 mA
